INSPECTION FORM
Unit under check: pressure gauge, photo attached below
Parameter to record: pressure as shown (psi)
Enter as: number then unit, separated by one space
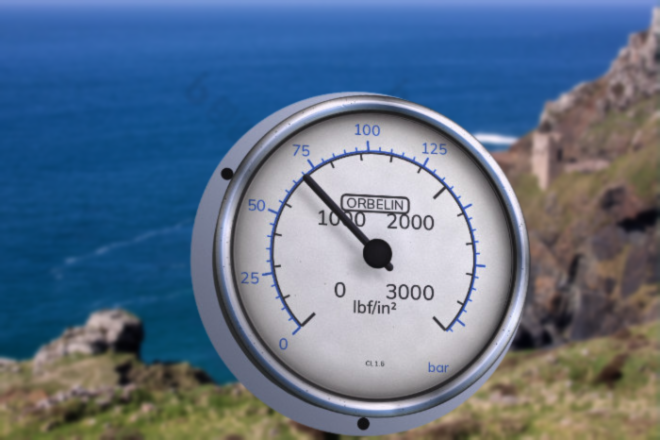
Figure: 1000 psi
